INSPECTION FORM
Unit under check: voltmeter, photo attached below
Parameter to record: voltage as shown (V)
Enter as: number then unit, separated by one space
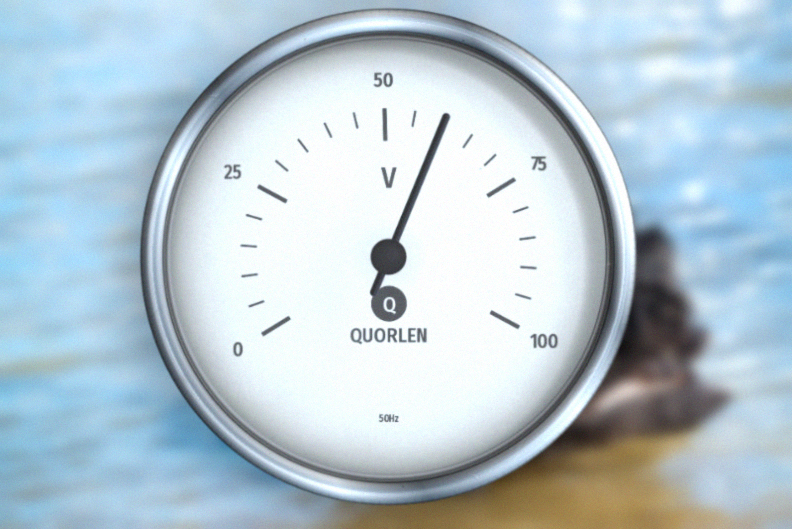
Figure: 60 V
